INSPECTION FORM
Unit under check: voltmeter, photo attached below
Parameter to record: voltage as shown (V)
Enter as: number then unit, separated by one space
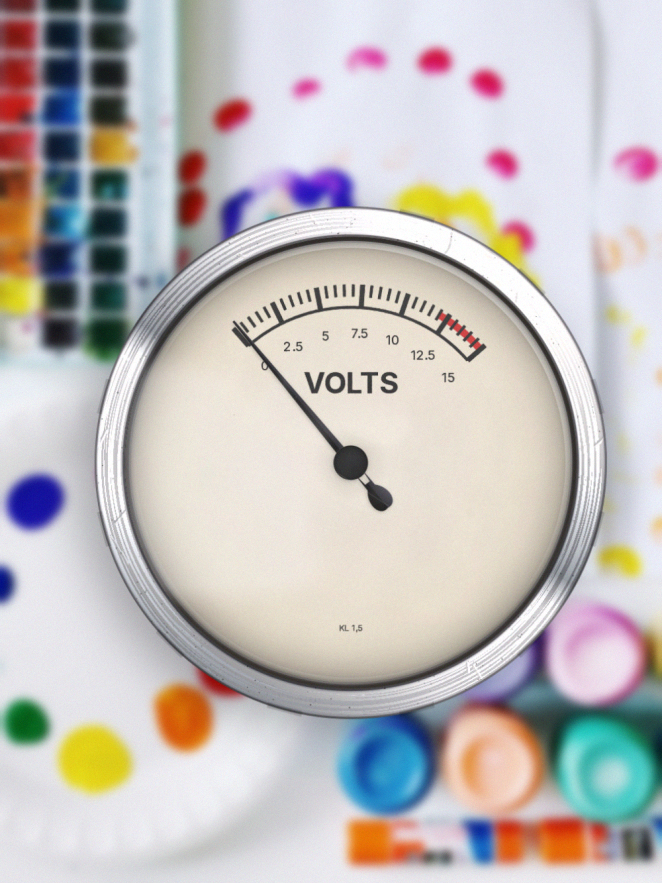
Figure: 0.25 V
